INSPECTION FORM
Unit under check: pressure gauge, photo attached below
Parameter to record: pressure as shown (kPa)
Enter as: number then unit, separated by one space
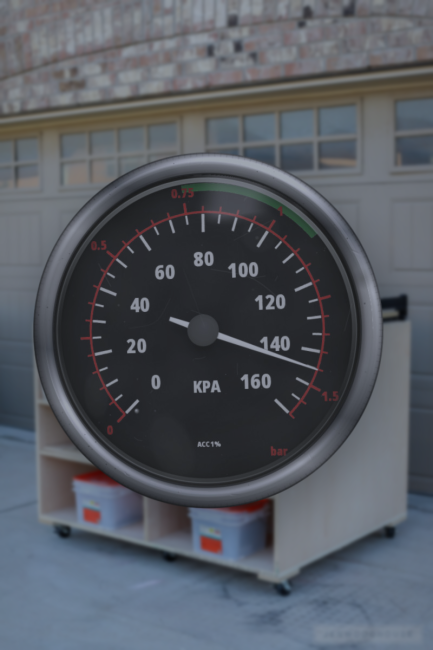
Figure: 145 kPa
